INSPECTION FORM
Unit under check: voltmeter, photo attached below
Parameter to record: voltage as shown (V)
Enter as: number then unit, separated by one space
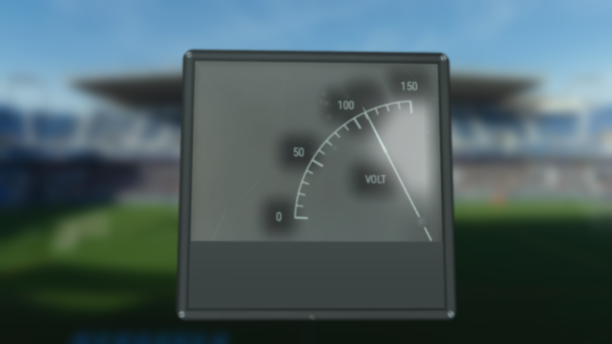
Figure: 110 V
